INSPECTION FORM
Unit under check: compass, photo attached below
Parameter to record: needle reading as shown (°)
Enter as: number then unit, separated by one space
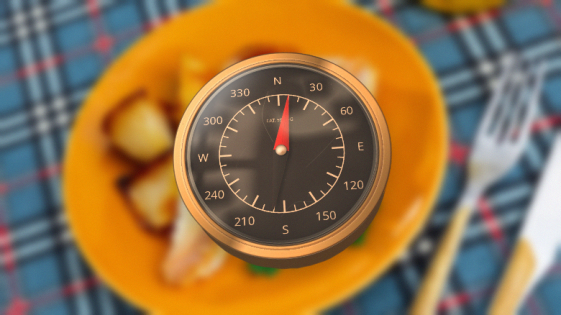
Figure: 10 °
